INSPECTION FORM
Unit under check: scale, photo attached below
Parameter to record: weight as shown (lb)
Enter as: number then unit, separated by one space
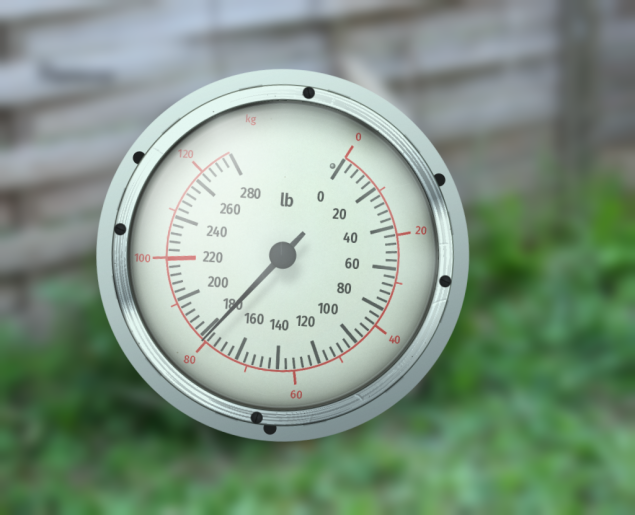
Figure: 178 lb
